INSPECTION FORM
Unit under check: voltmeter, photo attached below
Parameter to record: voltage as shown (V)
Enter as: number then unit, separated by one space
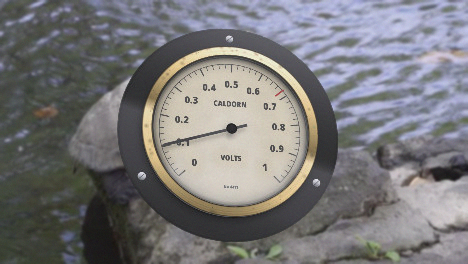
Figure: 0.1 V
